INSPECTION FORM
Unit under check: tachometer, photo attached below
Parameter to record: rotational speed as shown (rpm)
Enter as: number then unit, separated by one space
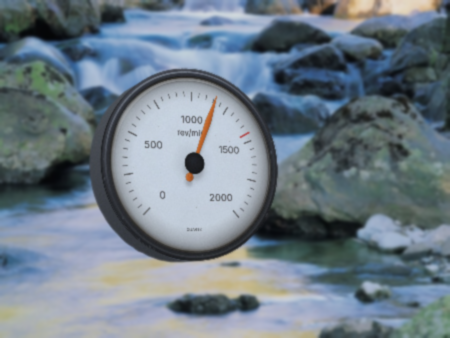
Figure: 1150 rpm
